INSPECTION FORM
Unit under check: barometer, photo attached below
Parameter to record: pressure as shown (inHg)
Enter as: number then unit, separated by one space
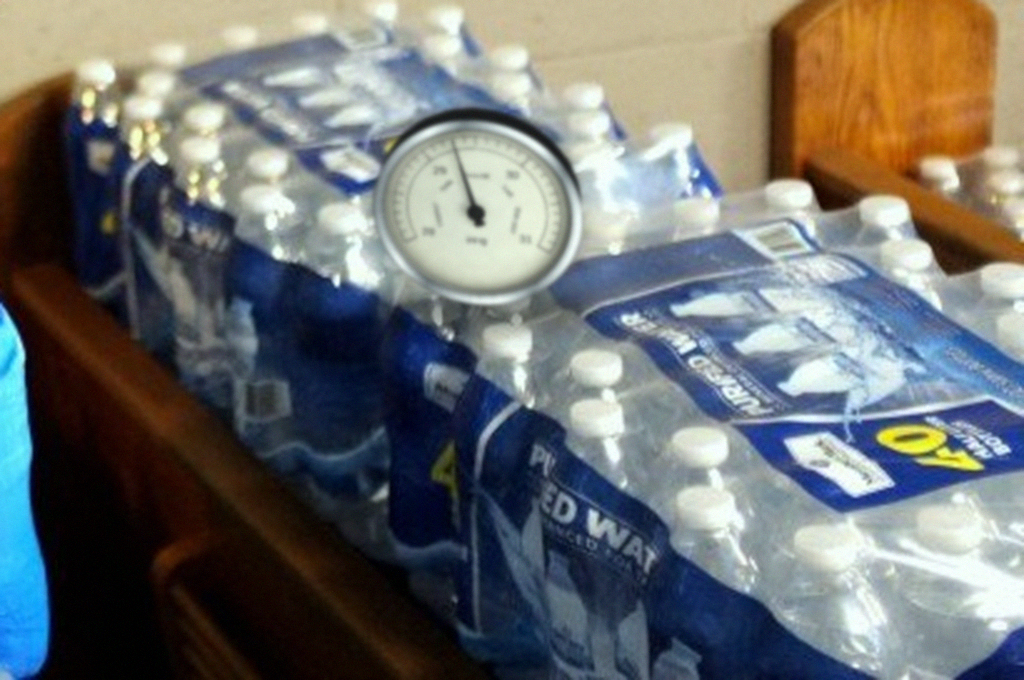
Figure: 29.3 inHg
